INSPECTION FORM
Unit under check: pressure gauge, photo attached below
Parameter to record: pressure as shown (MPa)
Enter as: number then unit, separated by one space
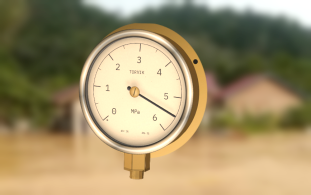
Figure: 5.5 MPa
